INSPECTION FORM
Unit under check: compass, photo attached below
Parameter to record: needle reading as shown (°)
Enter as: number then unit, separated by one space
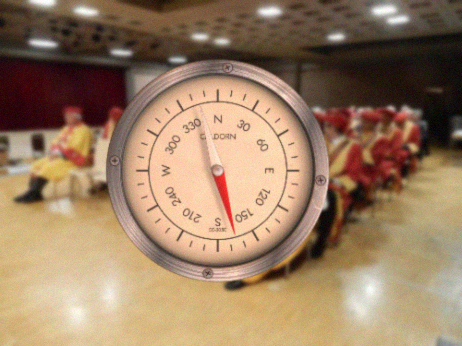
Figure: 165 °
